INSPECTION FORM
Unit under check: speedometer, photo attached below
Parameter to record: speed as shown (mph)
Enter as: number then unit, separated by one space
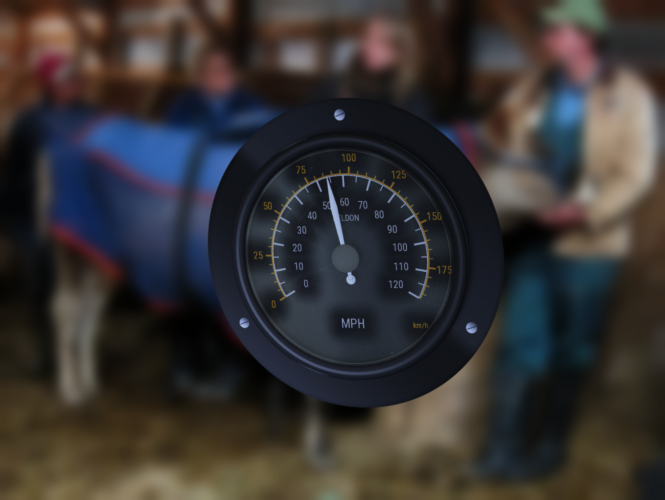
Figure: 55 mph
